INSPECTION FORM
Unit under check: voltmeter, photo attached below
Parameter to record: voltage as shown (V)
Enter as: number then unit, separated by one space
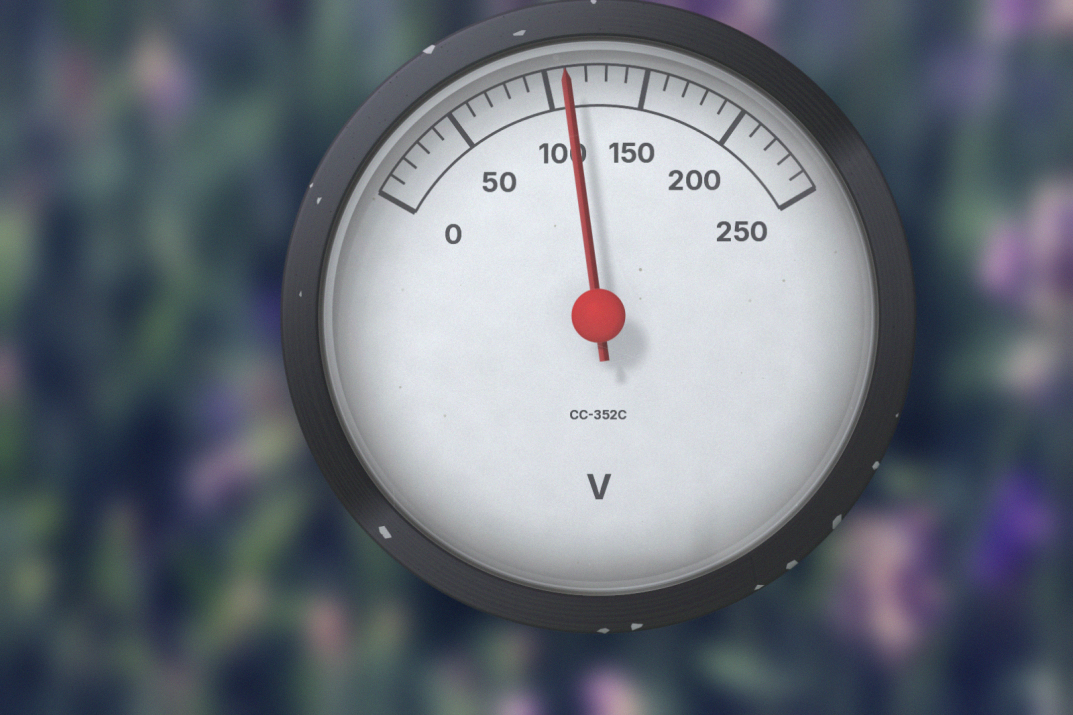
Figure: 110 V
